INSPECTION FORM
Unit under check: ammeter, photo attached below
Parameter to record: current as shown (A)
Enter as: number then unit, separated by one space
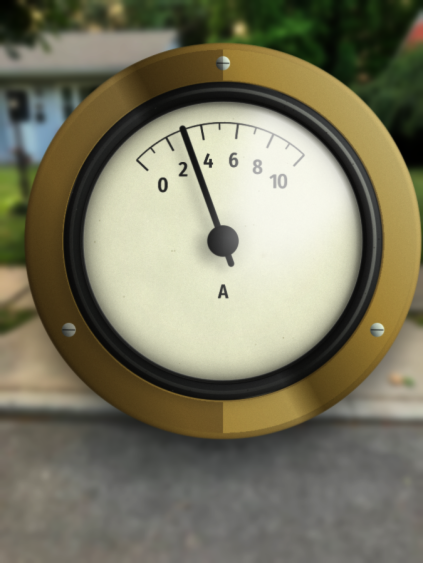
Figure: 3 A
